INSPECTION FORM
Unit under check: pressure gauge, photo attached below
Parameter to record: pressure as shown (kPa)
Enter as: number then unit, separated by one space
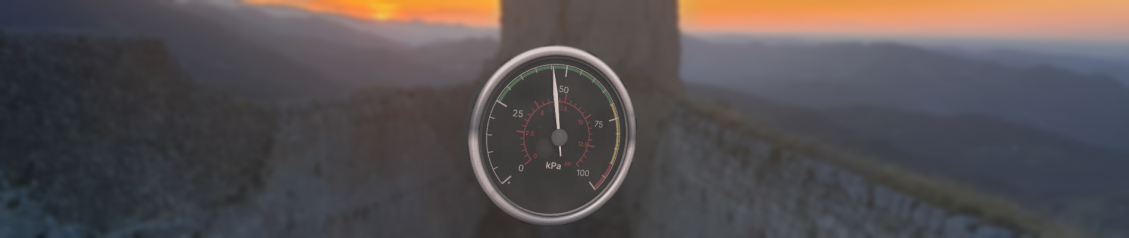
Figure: 45 kPa
